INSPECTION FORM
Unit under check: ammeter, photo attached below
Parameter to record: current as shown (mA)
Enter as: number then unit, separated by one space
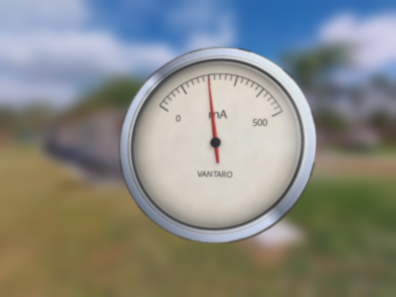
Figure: 200 mA
